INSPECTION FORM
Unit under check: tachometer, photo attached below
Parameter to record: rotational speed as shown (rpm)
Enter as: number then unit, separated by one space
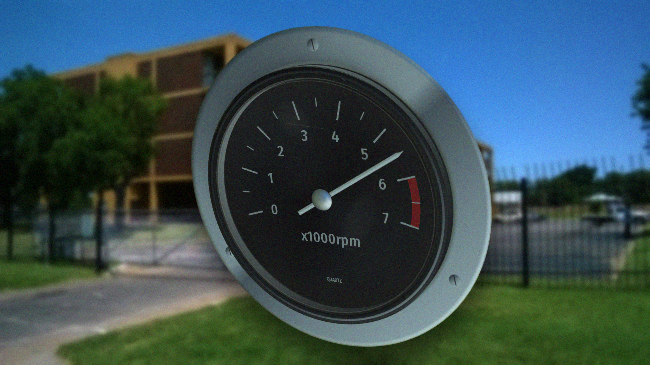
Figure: 5500 rpm
